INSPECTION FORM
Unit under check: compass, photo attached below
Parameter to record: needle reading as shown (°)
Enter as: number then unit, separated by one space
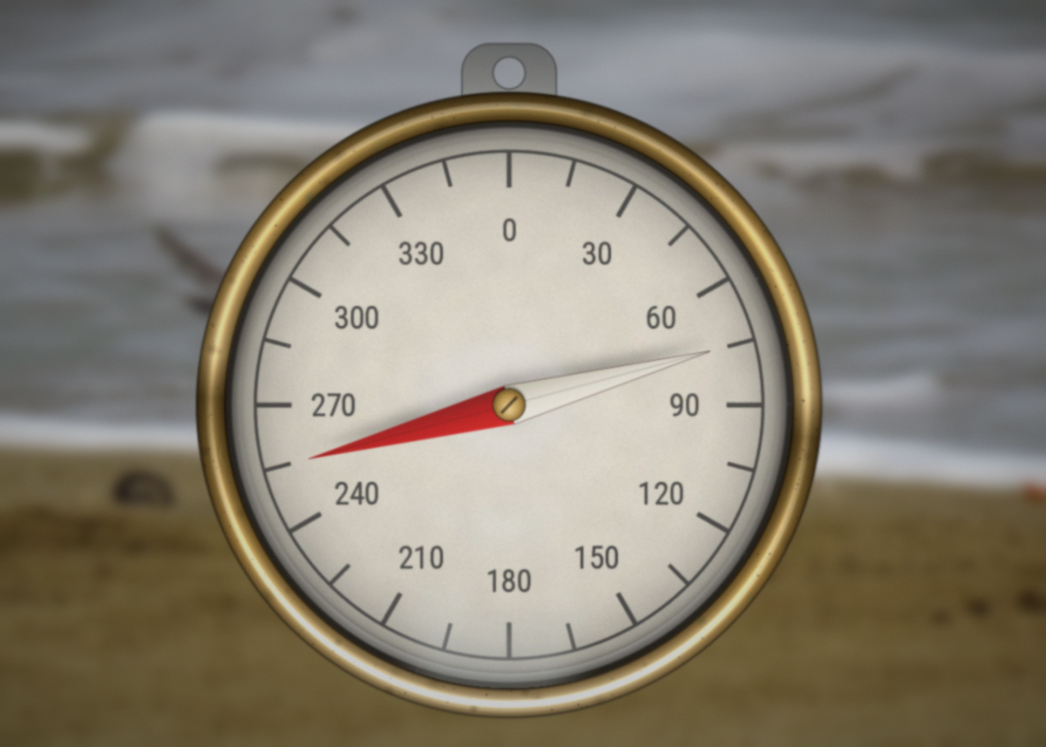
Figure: 255 °
